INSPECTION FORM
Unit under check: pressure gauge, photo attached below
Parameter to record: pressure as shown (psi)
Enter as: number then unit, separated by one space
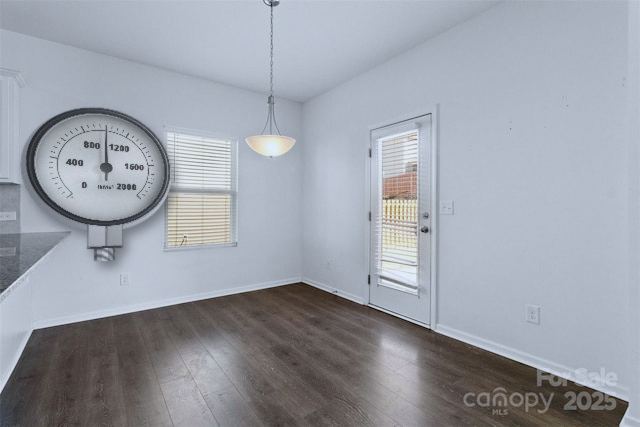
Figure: 1000 psi
